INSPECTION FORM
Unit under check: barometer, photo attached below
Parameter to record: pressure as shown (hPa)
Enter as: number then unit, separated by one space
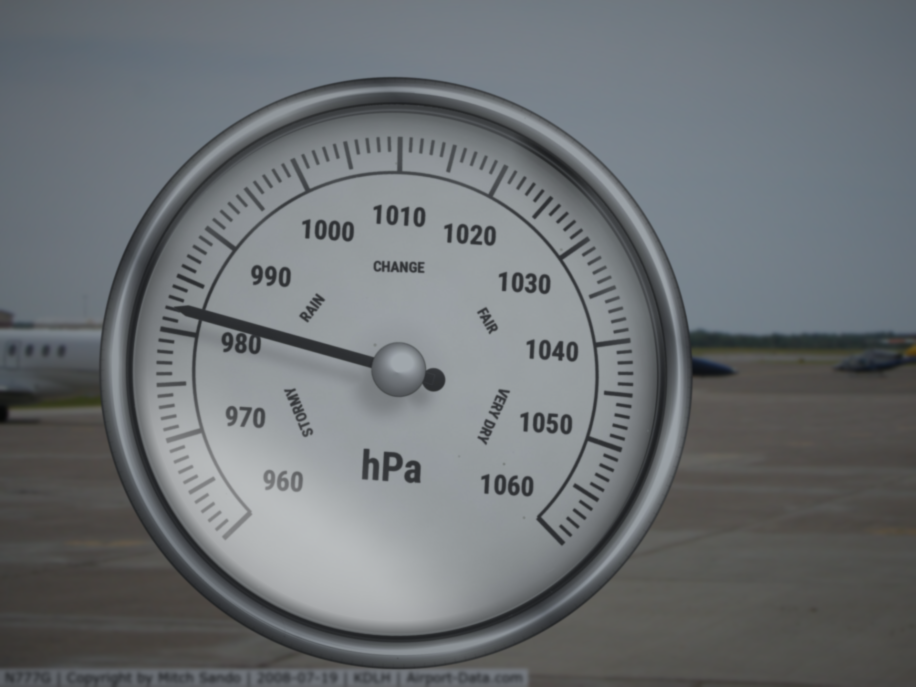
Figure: 982 hPa
